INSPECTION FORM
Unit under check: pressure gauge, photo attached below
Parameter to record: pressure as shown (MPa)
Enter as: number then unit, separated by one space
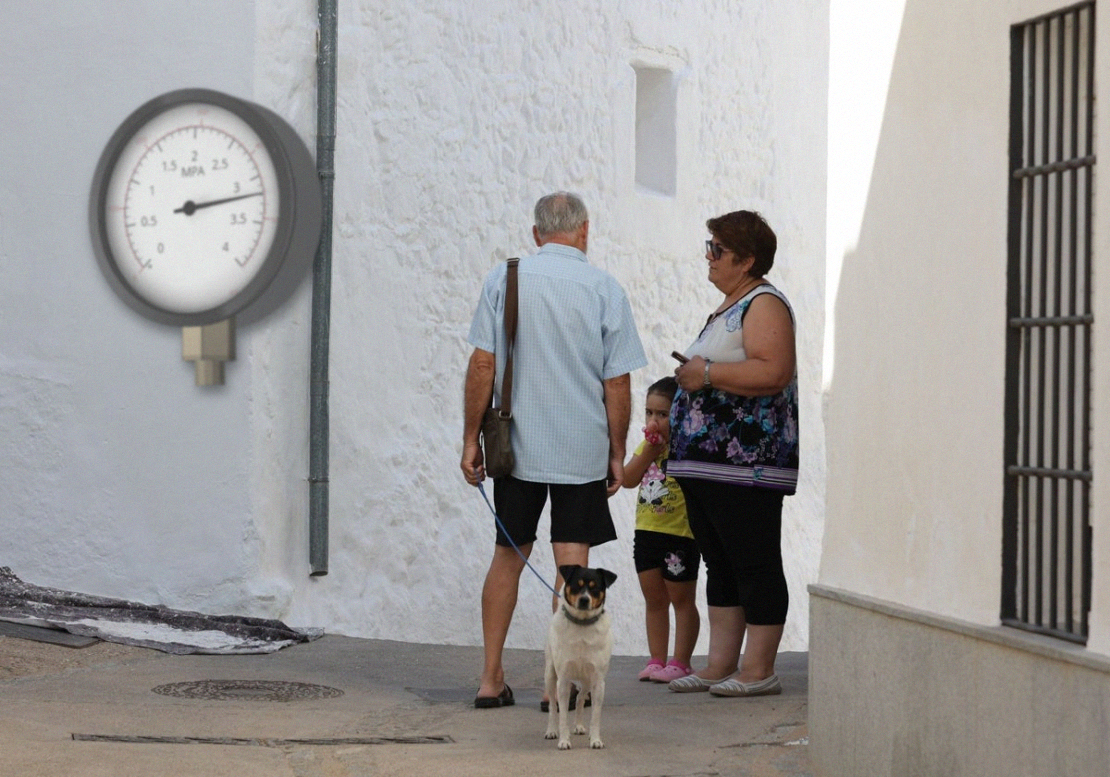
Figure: 3.2 MPa
